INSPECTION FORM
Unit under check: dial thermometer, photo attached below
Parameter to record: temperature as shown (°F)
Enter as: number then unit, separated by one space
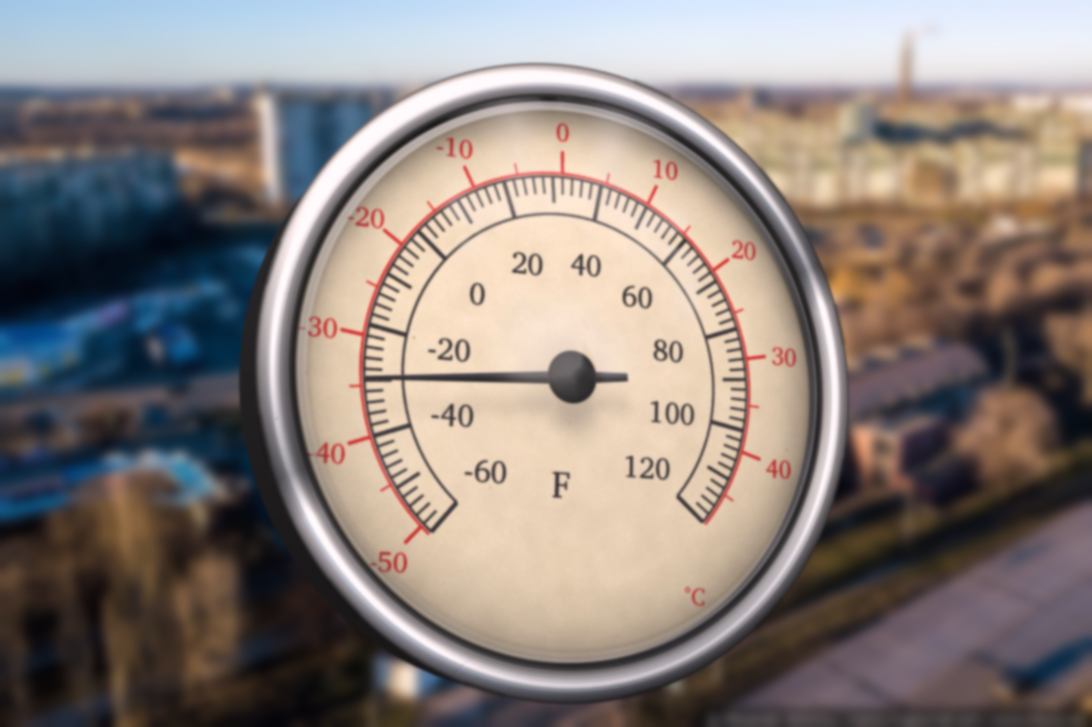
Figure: -30 °F
